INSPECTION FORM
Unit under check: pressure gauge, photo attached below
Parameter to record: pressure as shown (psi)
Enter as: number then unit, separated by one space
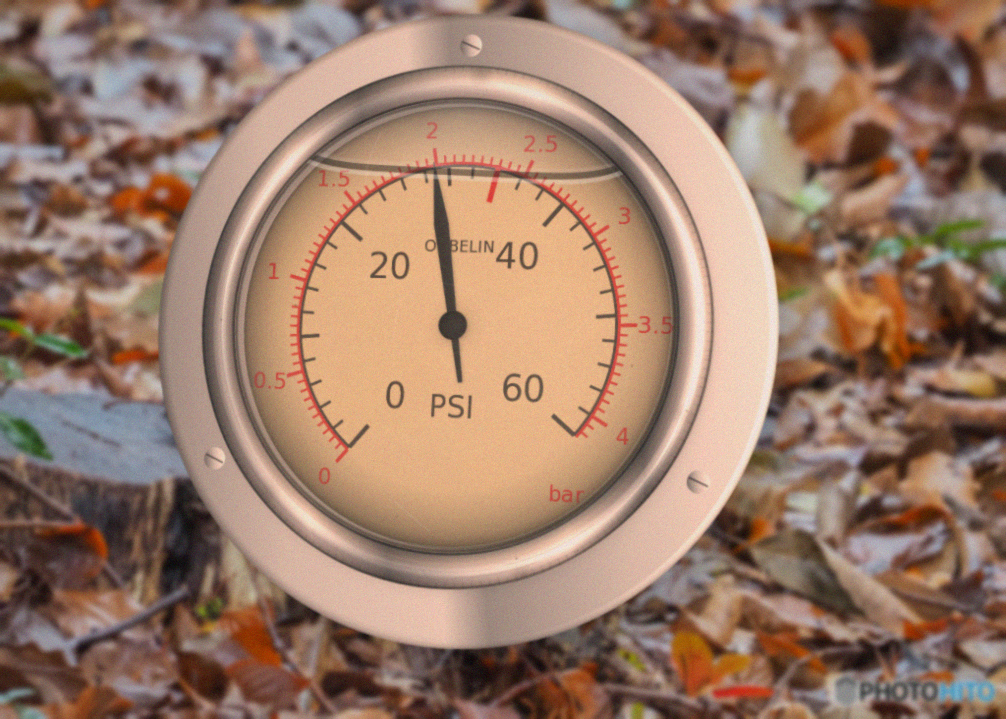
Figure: 29 psi
